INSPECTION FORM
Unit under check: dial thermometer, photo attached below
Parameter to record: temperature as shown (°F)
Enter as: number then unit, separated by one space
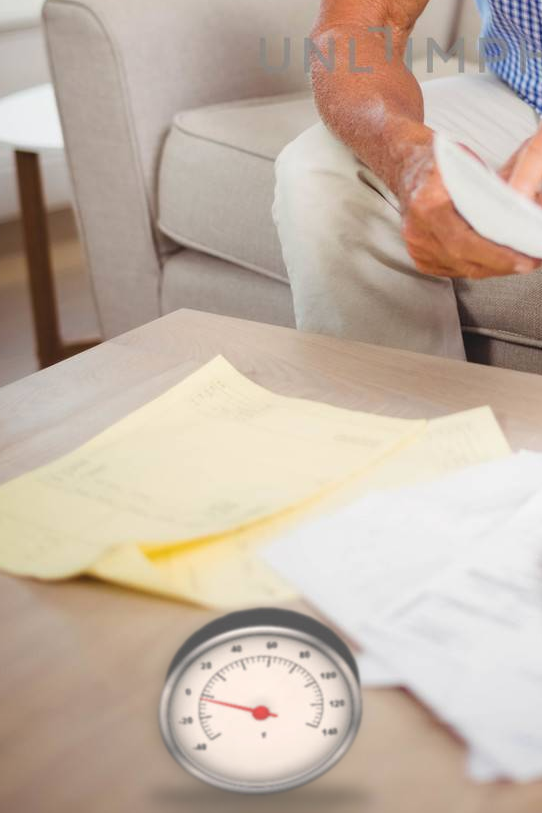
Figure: 0 °F
